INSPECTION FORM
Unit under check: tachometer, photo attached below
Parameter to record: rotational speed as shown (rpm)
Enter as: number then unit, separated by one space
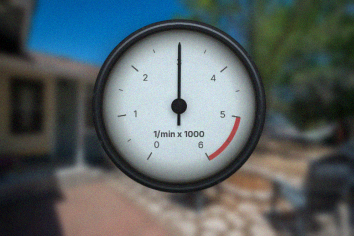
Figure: 3000 rpm
